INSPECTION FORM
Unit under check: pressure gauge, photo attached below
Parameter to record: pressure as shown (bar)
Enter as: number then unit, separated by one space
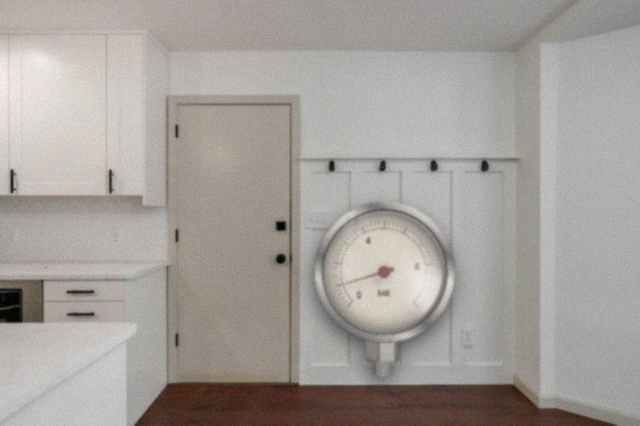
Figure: 1 bar
